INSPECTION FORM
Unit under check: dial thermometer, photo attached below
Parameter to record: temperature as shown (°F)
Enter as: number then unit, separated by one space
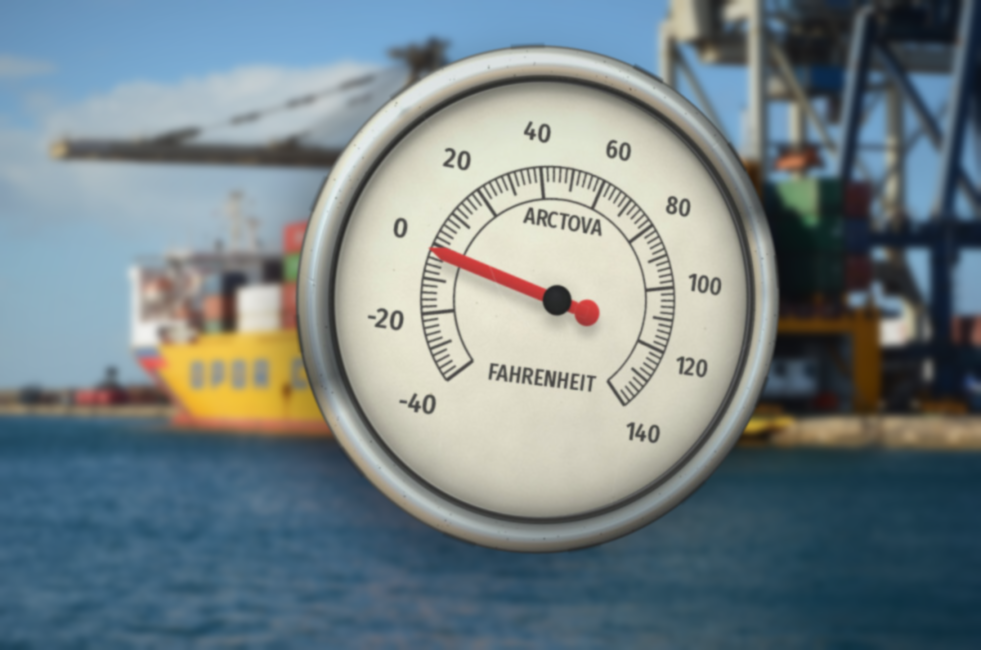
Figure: -2 °F
